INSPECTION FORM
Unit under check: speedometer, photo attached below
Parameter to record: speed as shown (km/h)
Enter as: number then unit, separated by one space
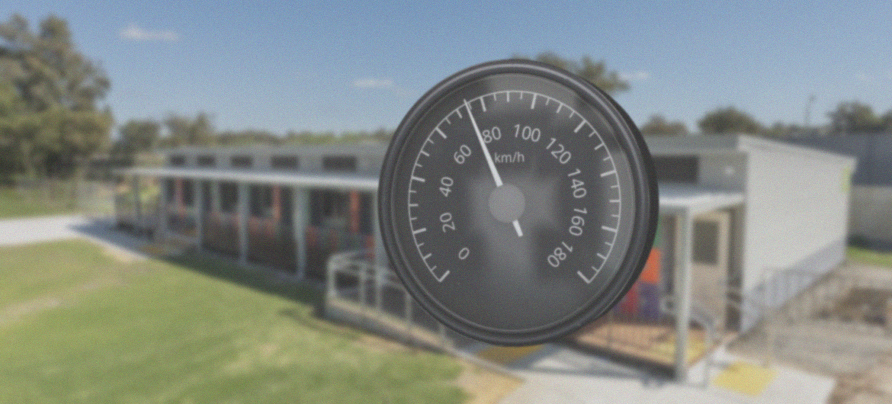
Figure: 75 km/h
